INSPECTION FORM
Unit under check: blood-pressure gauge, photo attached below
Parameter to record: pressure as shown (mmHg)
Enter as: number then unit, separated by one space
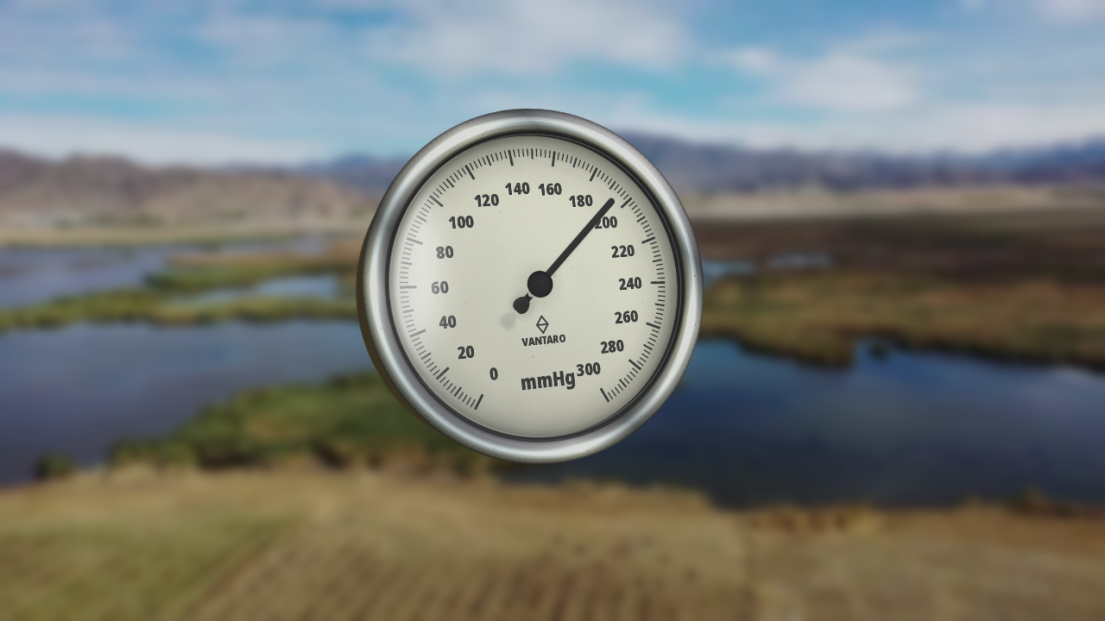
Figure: 194 mmHg
